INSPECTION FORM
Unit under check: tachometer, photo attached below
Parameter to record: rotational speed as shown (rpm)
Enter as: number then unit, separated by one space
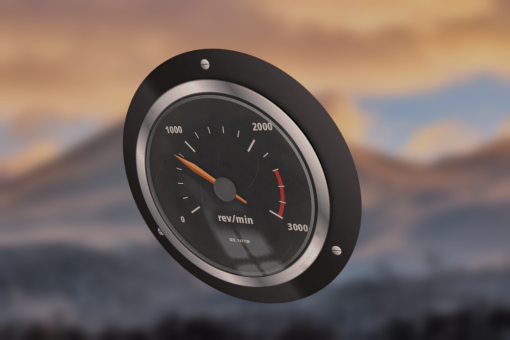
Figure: 800 rpm
